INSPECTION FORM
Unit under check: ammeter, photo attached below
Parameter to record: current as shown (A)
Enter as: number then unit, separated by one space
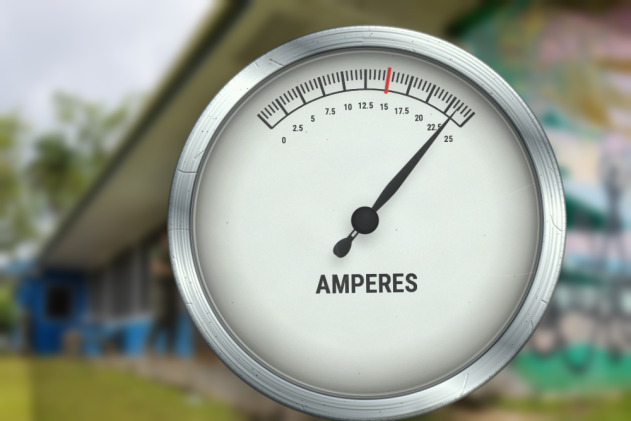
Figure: 23.5 A
